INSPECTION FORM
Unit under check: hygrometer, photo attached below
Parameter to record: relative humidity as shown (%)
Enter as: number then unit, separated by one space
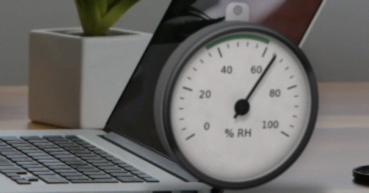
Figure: 64 %
